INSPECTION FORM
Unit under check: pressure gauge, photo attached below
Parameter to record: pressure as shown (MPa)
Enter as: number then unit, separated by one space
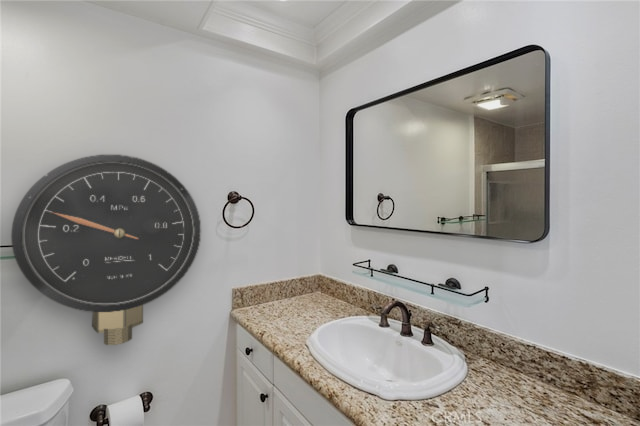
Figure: 0.25 MPa
